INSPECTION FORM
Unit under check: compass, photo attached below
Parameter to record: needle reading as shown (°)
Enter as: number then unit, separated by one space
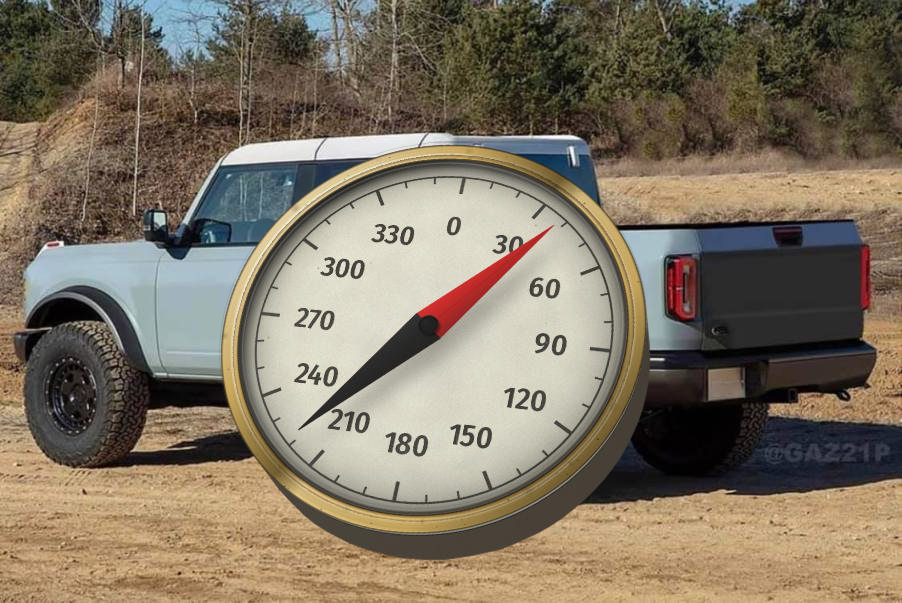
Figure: 40 °
